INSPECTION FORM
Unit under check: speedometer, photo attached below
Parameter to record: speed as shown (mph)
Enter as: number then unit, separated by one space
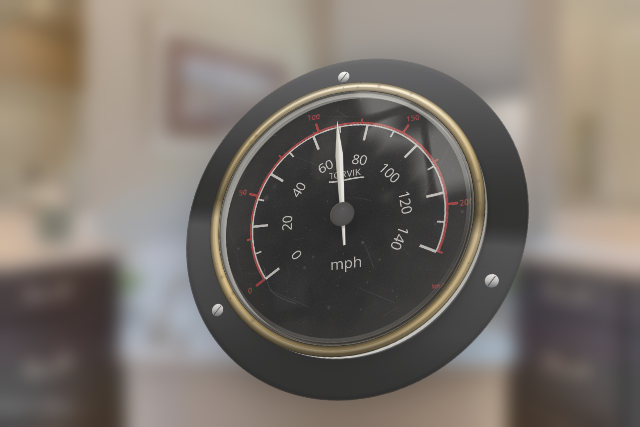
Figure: 70 mph
